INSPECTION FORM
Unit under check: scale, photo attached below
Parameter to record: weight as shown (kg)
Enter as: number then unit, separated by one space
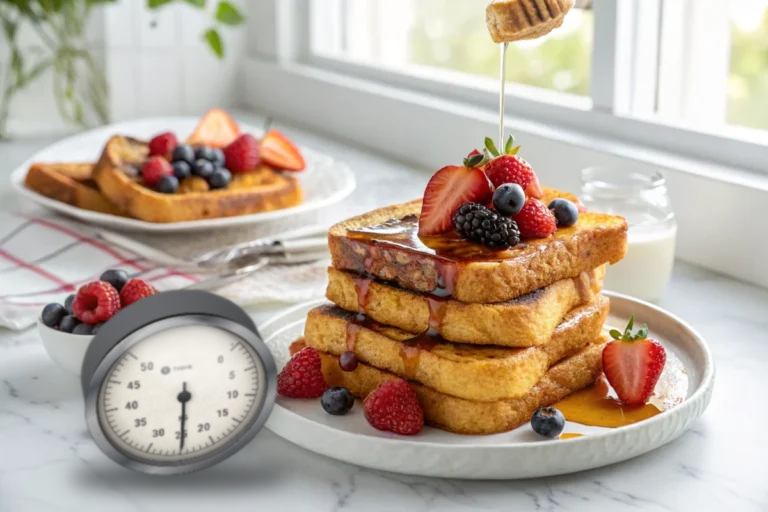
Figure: 25 kg
